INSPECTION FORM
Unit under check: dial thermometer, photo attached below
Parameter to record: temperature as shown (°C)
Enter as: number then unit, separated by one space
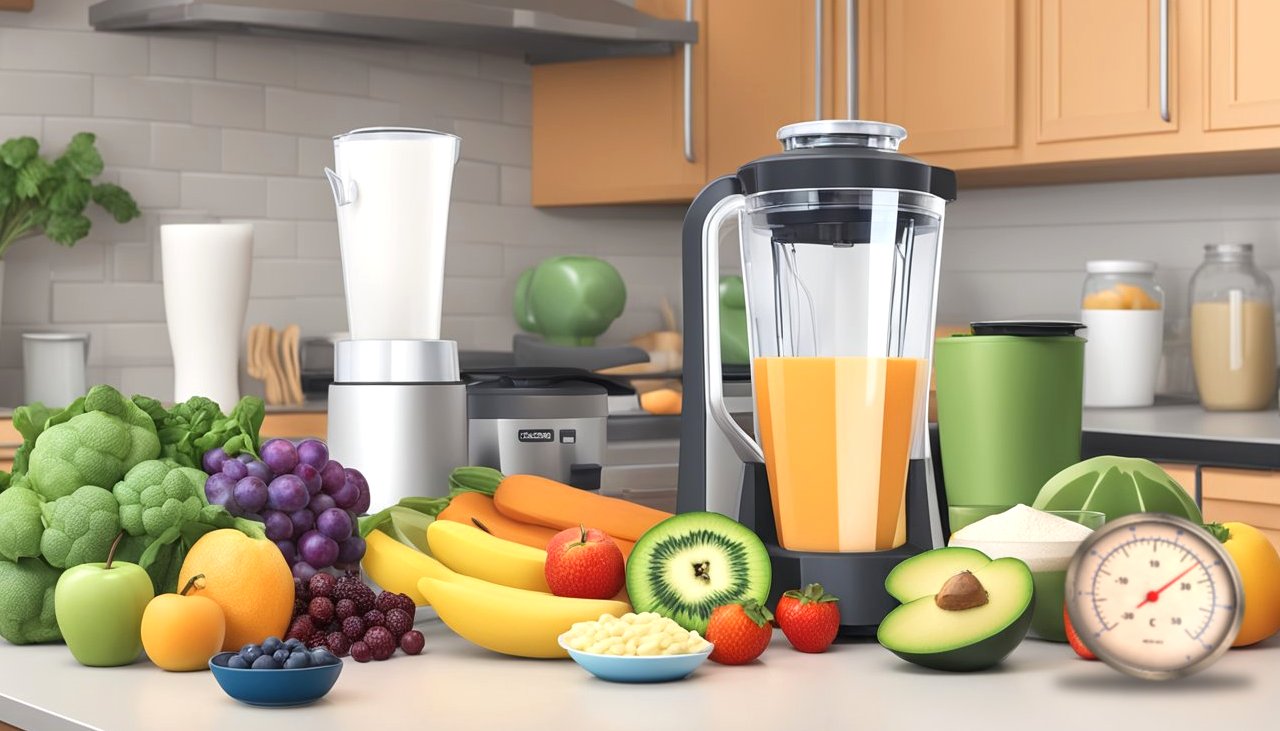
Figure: 24 °C
